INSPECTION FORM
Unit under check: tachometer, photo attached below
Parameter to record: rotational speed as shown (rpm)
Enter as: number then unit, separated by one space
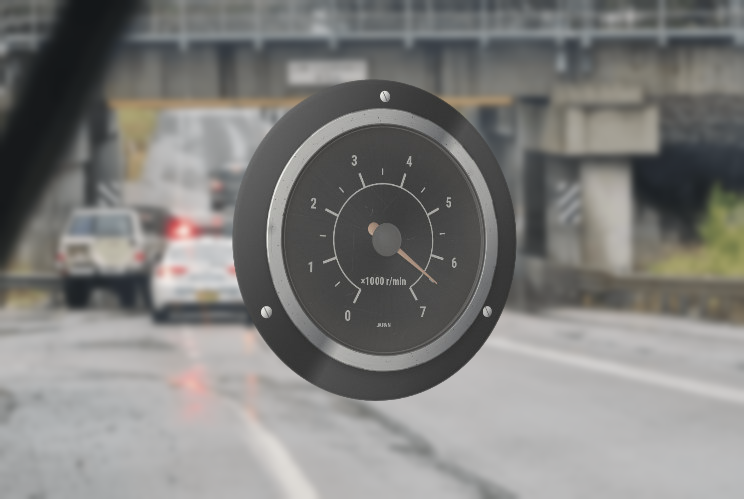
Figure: 6500 rpm
